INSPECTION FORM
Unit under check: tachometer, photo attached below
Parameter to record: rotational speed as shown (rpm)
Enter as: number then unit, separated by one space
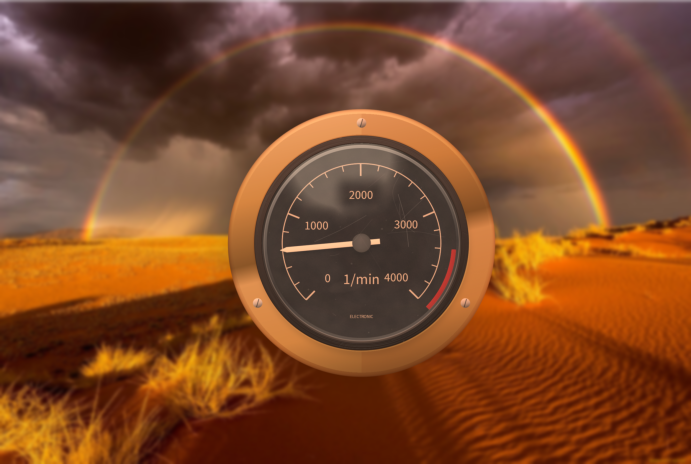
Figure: 600 rpm
